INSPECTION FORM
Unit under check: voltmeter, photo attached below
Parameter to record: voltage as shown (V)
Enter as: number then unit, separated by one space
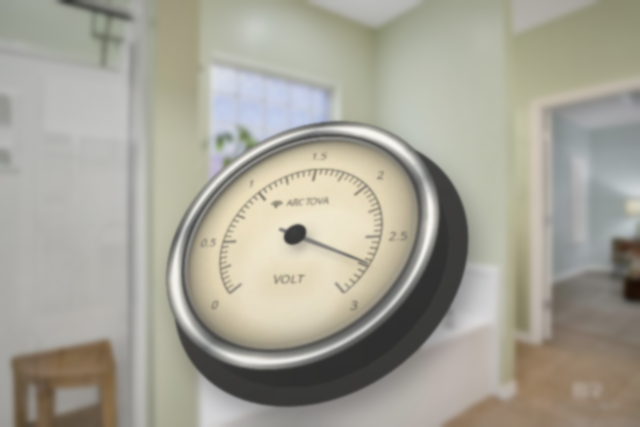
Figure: 2.75 V
